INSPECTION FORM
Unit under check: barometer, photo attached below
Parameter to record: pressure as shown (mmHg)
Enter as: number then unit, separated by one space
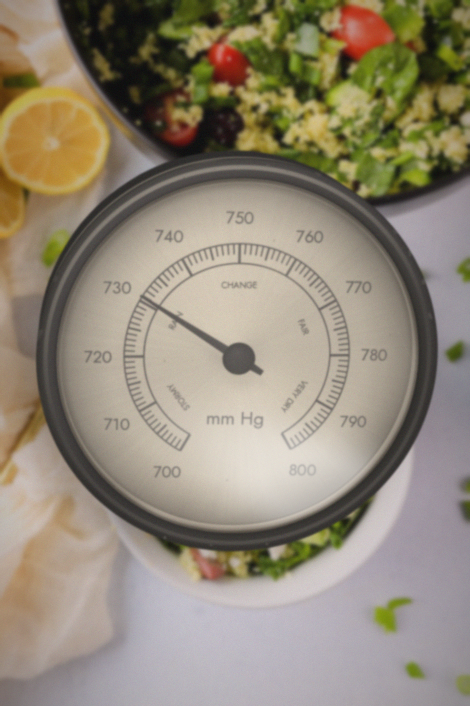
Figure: 731 mmHg
